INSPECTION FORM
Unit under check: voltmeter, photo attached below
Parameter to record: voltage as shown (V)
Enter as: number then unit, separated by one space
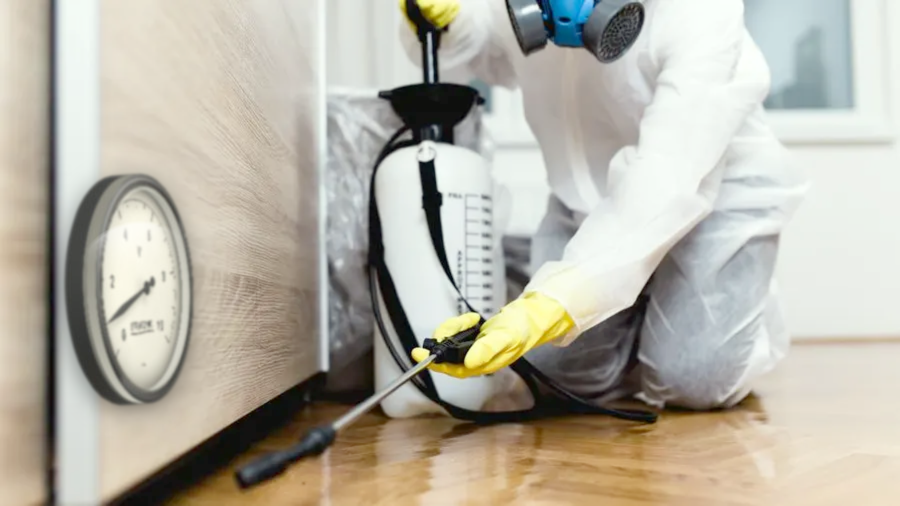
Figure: 1 V
